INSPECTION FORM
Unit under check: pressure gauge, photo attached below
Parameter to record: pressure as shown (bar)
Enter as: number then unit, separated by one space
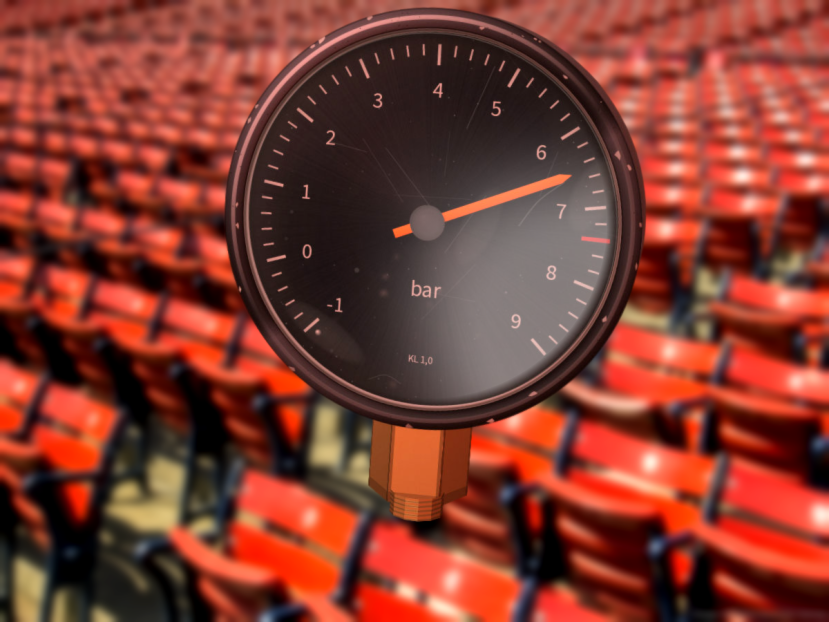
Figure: 6.5 bar
